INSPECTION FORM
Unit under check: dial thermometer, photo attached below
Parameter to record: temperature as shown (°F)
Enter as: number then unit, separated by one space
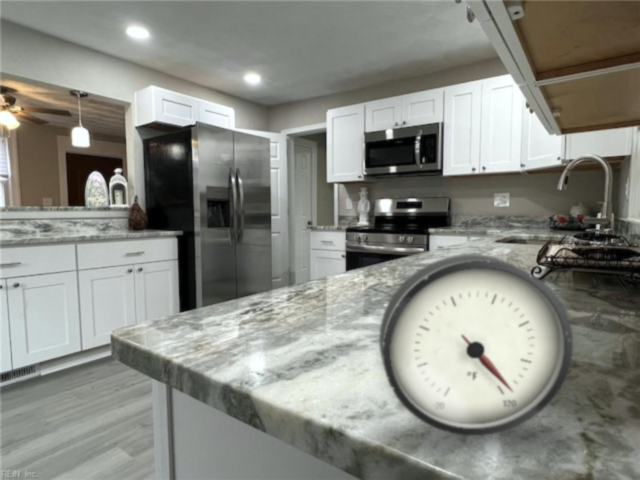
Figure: 116 °F
